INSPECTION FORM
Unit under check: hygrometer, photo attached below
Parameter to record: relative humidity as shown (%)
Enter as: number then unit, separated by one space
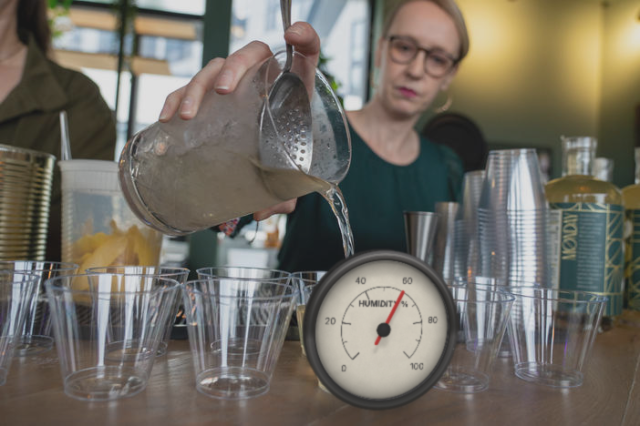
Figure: 60 %
